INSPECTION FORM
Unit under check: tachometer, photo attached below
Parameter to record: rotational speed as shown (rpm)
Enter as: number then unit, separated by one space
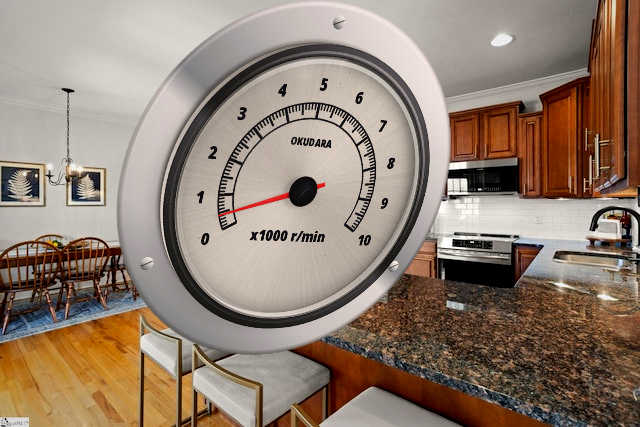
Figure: 500 rpm
